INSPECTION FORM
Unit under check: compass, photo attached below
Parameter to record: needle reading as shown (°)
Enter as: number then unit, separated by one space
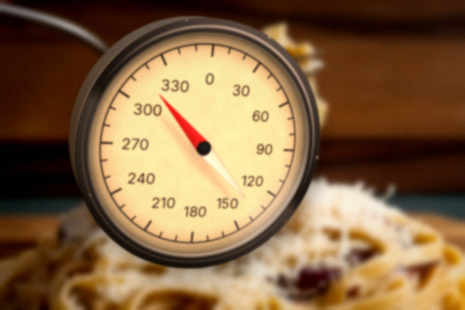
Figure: 315 °
